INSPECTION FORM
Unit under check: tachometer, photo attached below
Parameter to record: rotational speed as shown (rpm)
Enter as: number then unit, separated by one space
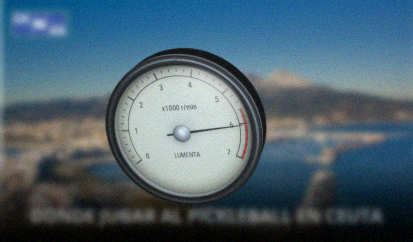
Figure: 6000 rpm
